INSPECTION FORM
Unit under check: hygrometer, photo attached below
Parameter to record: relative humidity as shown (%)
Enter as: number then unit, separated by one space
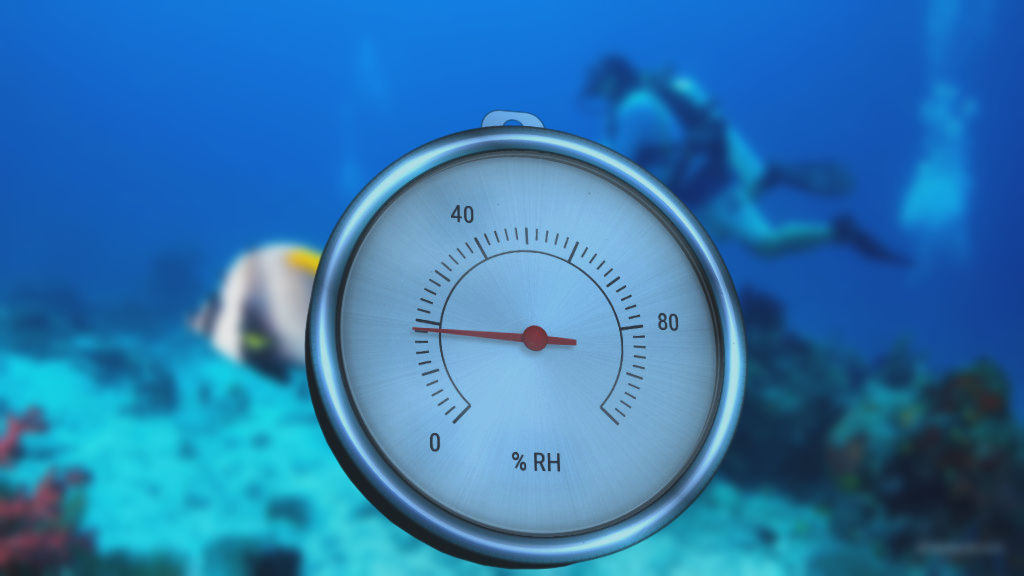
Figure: 18 %
